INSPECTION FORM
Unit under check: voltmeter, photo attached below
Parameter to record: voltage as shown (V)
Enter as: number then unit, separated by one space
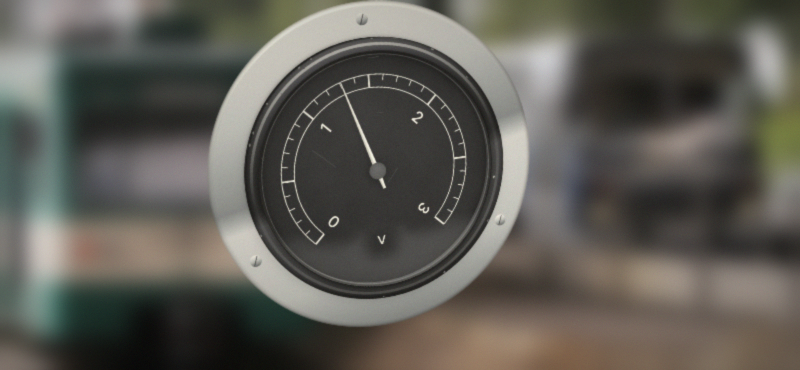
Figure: 1.3 V
